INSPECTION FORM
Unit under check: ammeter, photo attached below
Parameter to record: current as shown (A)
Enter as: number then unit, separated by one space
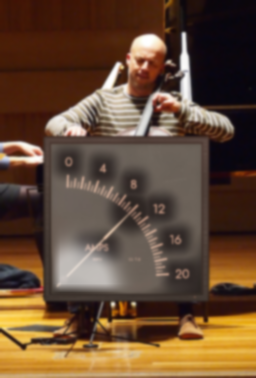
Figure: 10 A
